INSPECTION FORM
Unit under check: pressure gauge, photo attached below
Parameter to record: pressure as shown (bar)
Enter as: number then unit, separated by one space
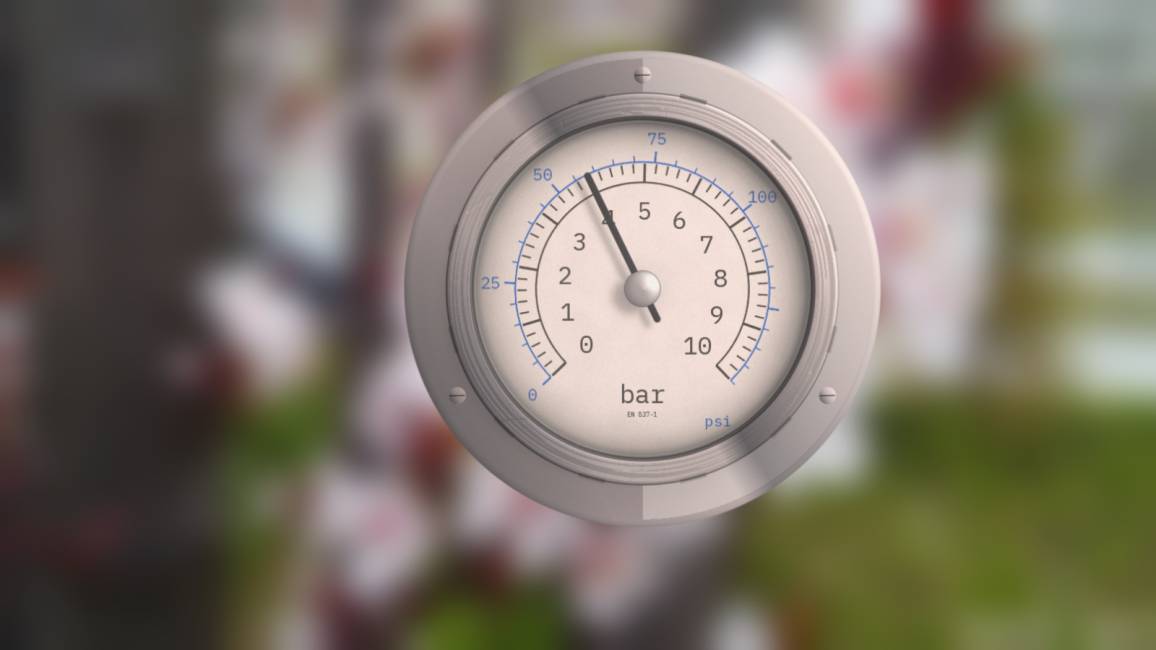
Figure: 4 bar
